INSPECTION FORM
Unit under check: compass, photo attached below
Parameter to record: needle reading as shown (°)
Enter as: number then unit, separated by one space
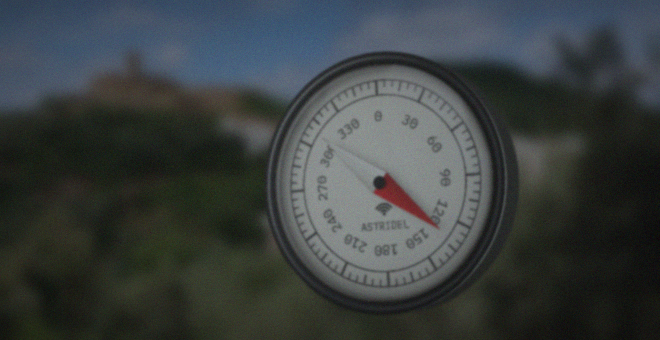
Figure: 130 °
